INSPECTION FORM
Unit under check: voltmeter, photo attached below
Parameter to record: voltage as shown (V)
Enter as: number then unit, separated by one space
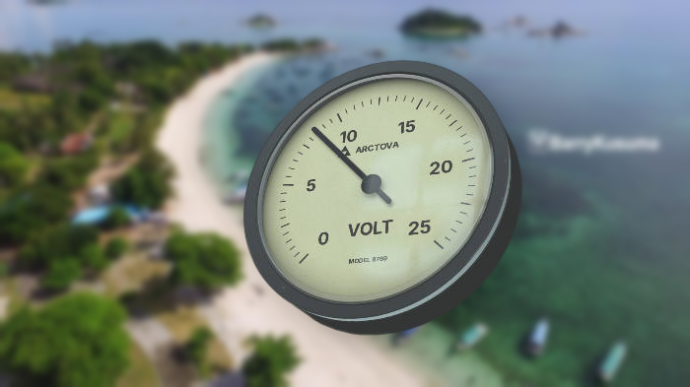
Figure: 8.5 V
